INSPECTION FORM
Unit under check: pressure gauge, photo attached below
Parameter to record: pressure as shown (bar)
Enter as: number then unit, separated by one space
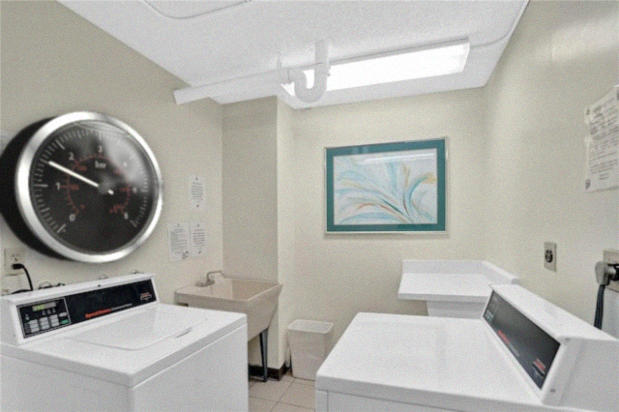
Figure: 1.5 bar
